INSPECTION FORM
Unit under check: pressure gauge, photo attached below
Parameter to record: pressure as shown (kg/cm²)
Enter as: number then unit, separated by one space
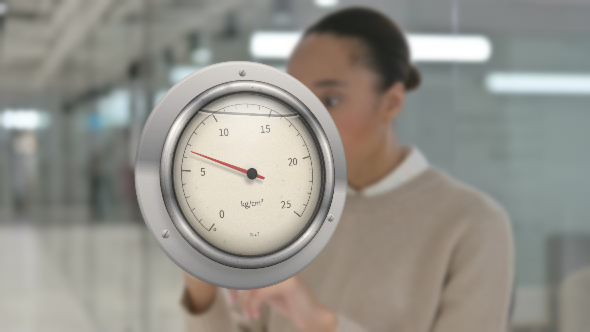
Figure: 6.5 kg/cm²
